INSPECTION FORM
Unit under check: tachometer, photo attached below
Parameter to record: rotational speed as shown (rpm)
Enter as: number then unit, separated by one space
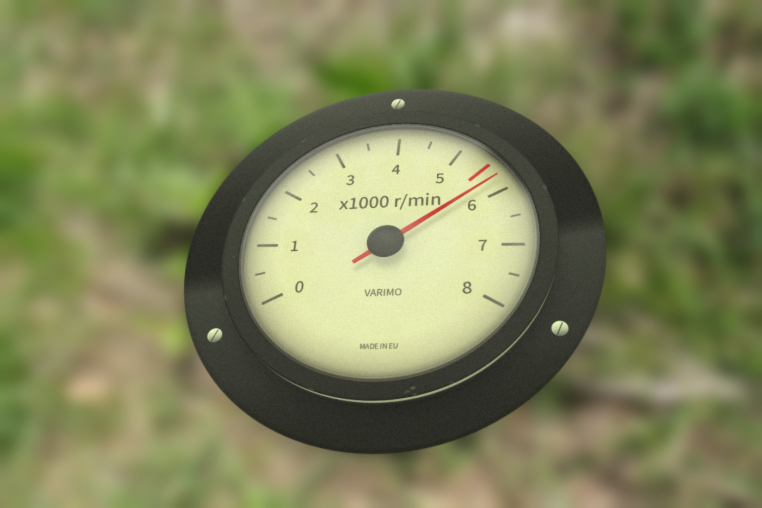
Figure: 5750 rpm
